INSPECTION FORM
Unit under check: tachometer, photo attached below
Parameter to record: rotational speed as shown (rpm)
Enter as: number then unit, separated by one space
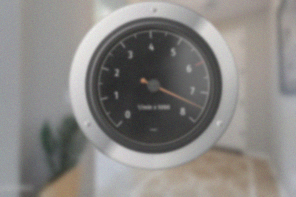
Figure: 7500 rpm
